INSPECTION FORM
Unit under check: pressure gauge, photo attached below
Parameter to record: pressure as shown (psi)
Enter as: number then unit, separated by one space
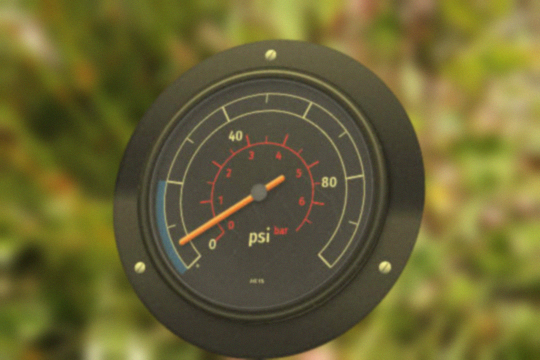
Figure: 5 psi
